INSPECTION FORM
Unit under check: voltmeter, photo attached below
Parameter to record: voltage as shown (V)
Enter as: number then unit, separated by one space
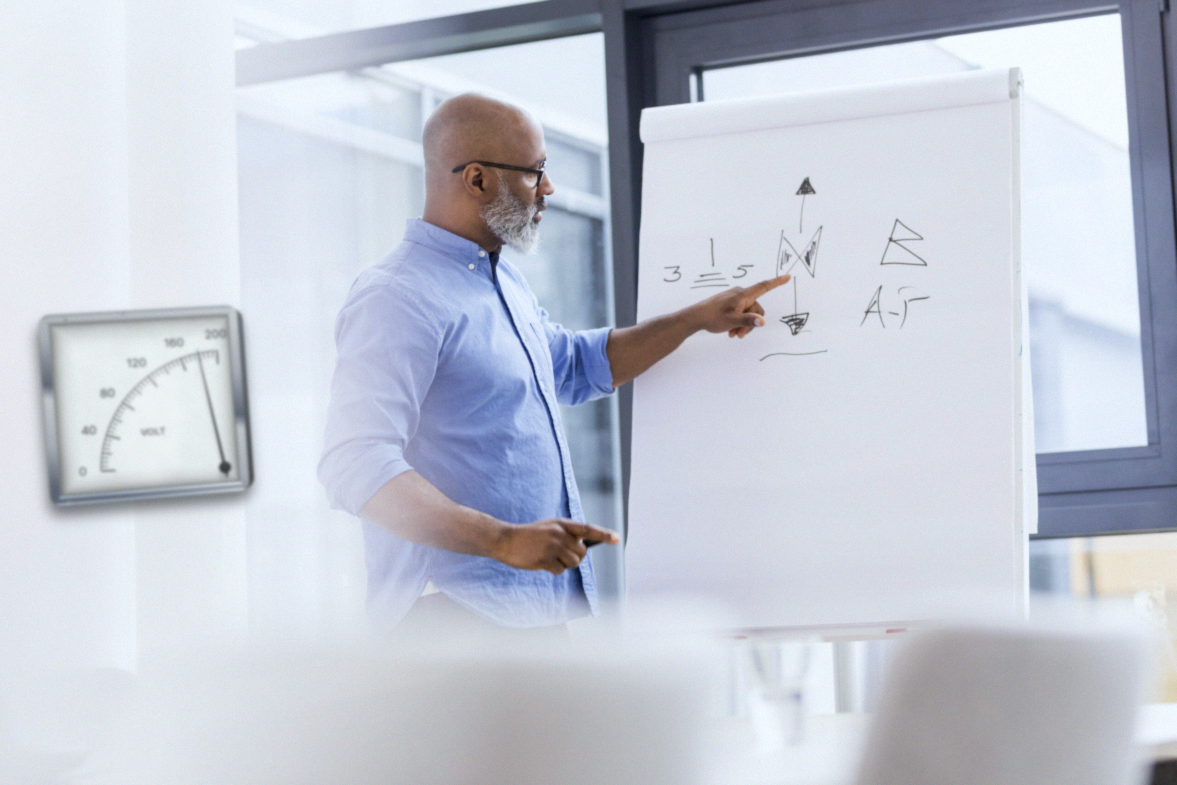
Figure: 180 V
